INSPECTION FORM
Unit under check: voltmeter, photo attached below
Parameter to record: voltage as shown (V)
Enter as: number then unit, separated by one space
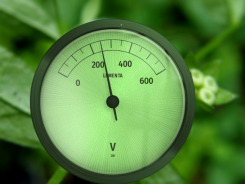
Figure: 250 V
